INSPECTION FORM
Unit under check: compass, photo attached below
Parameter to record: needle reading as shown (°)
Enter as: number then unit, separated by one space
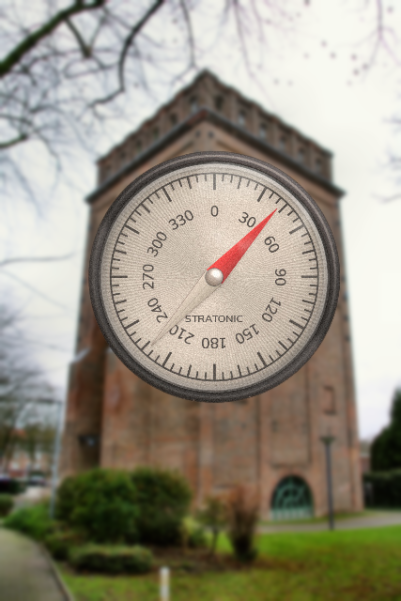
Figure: 42.5 °
